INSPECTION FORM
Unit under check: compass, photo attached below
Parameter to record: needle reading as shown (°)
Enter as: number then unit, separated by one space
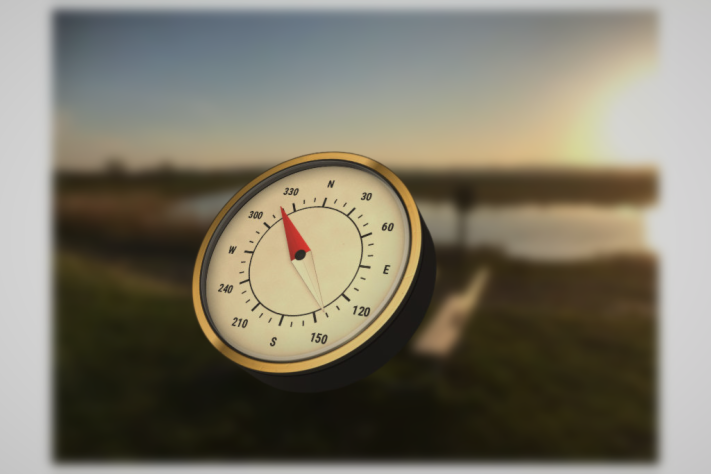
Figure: 320 °
